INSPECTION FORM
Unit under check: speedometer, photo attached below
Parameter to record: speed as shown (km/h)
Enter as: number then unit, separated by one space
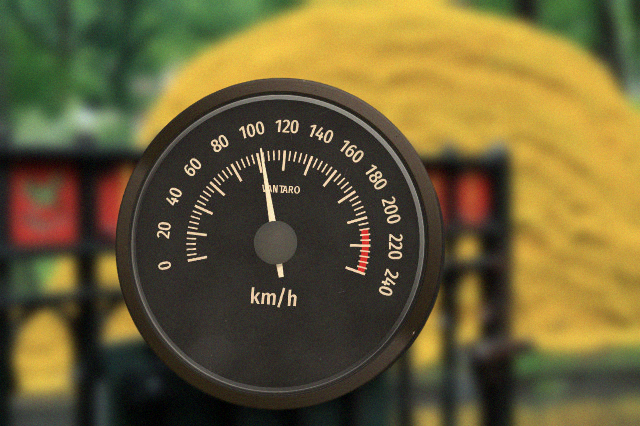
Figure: 104 km/h
